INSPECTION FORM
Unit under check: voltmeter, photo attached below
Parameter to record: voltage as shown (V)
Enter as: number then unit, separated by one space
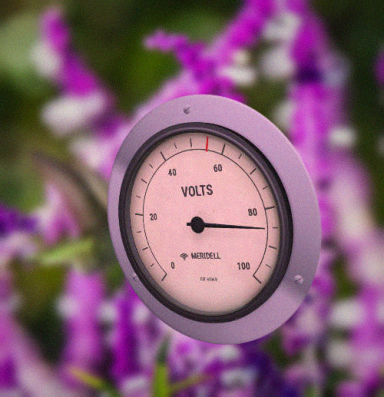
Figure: 85 V
